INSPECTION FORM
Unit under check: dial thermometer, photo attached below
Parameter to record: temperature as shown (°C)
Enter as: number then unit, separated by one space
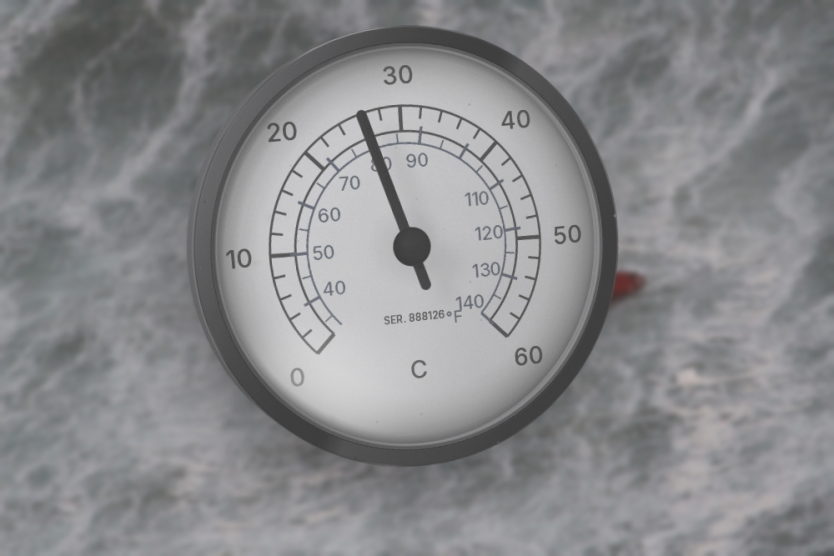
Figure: 26 °C
